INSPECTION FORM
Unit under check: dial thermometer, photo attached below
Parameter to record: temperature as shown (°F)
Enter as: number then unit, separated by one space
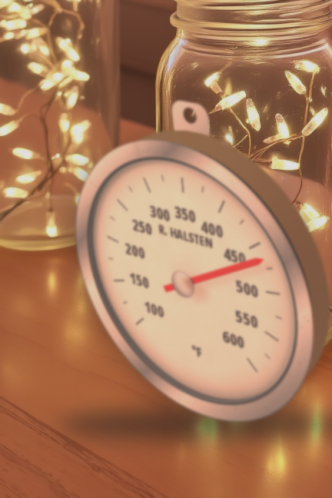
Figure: 462.5 °F
